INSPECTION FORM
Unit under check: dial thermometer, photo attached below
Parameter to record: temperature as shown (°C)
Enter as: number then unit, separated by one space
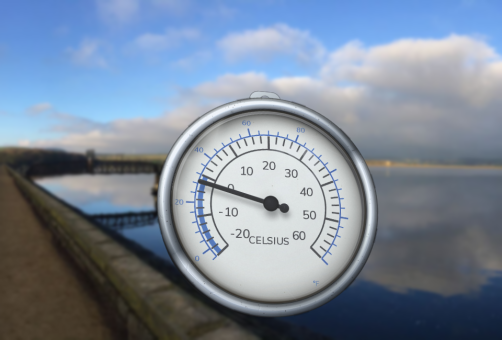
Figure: -2 °C
